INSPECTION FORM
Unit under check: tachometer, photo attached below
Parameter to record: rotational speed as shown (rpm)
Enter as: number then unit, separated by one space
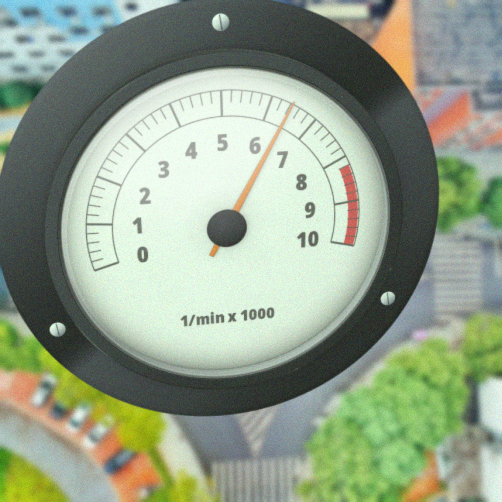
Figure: 6400 rpm
